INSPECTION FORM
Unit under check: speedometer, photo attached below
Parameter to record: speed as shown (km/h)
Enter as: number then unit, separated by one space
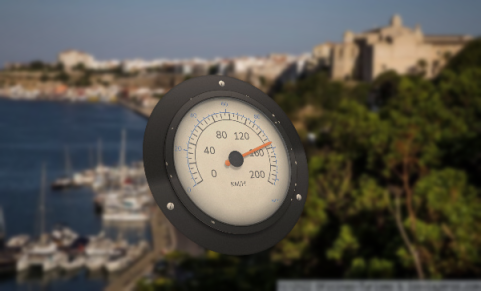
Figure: 155 km/h
